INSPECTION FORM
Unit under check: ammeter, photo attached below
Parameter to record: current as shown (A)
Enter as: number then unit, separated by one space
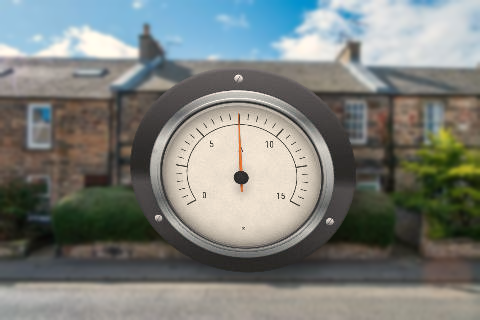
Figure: 7.5 A
